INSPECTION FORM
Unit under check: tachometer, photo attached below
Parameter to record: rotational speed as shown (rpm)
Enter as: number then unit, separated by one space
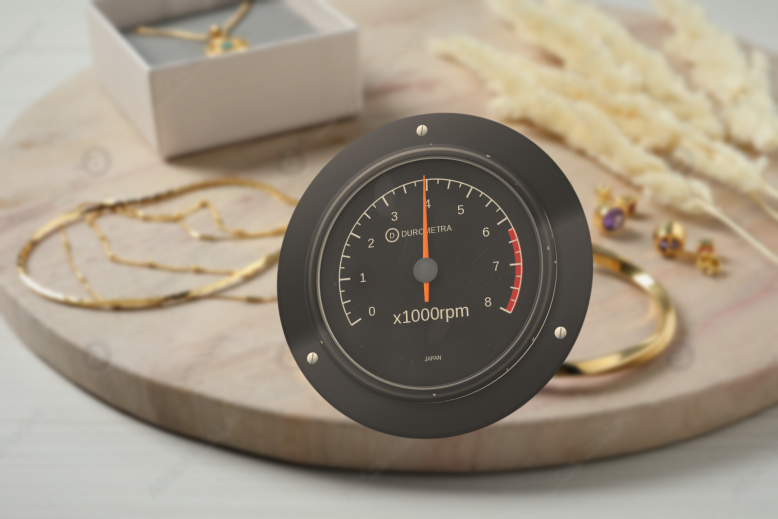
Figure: 4000 rpm
